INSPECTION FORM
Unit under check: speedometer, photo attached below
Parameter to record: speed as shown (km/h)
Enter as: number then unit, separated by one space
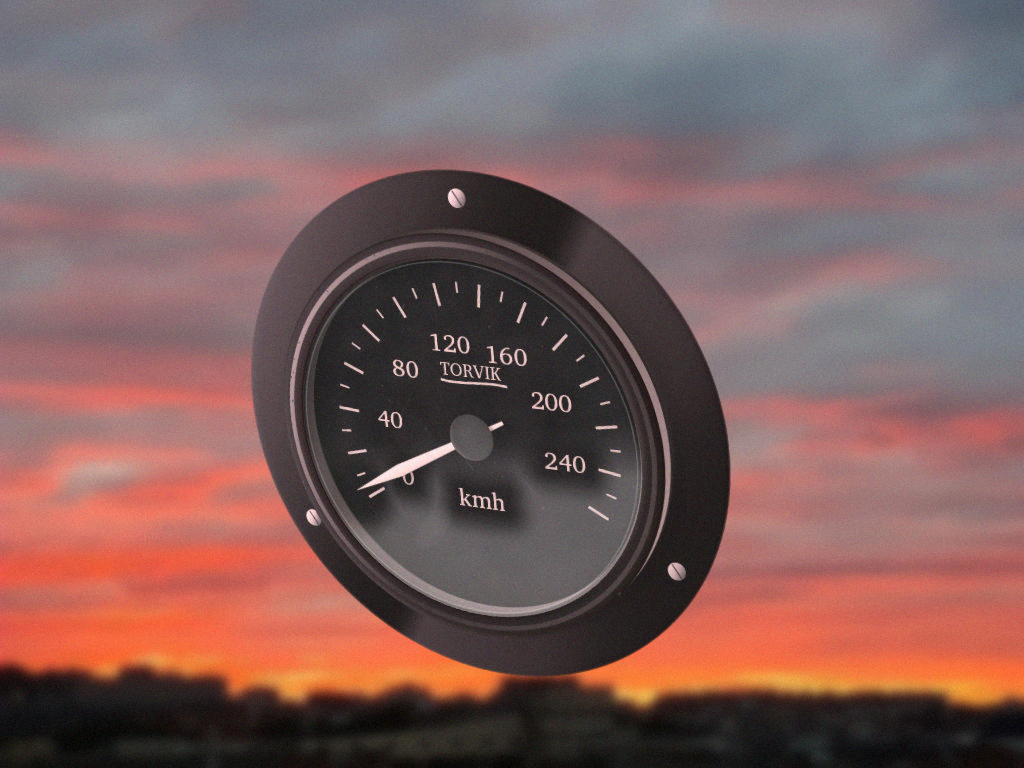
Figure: 5 km/h
